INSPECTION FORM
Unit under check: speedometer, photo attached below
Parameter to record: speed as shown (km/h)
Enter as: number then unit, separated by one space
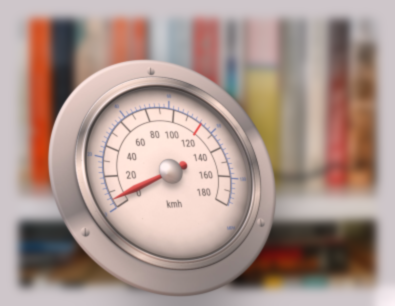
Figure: 5 km/h
